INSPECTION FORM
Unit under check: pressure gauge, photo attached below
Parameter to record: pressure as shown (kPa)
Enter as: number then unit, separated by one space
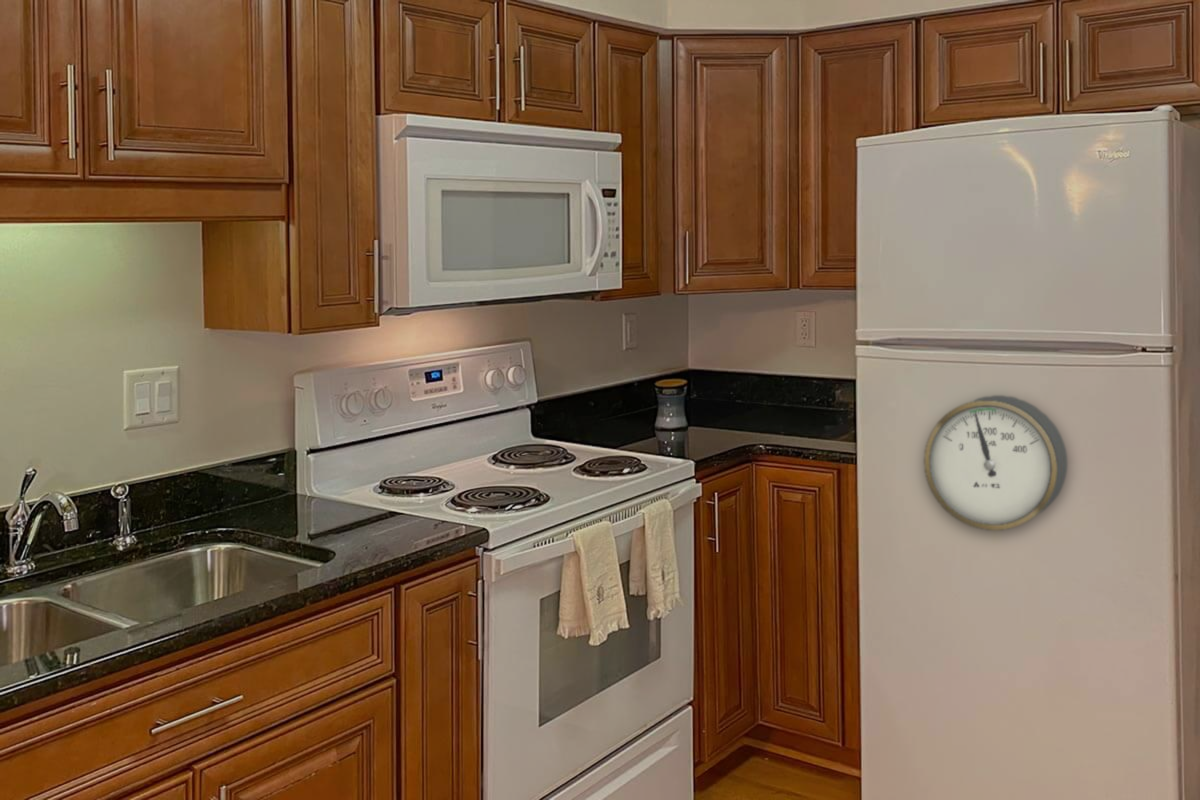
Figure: 150 kPa
